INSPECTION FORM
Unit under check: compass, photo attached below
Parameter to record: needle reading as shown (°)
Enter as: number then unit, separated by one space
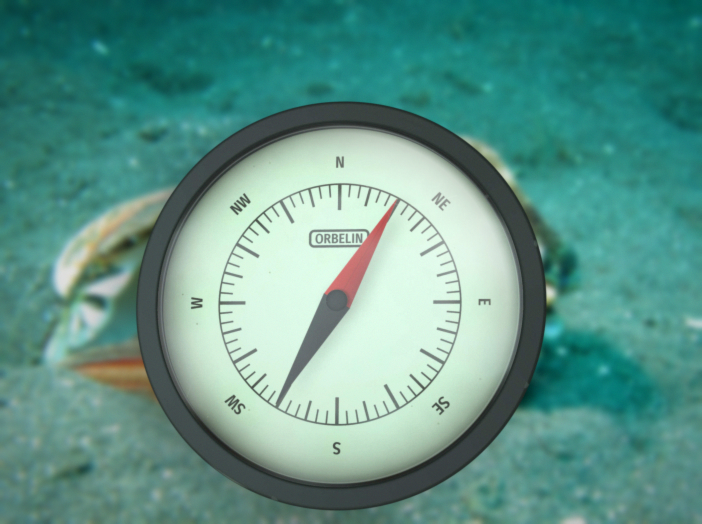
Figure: 30 °
